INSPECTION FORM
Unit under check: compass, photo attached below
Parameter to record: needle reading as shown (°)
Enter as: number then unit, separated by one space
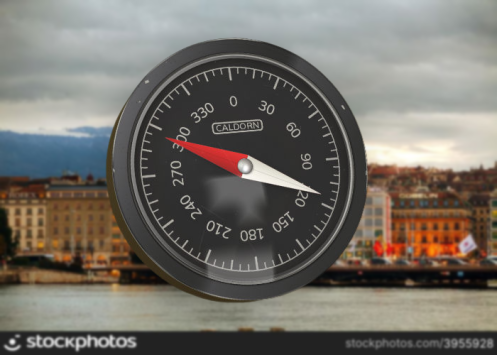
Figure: 295 °
